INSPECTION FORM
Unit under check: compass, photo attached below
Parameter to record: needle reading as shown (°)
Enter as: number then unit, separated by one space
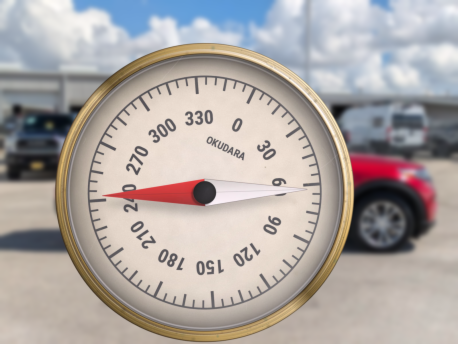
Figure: 242.5 °
